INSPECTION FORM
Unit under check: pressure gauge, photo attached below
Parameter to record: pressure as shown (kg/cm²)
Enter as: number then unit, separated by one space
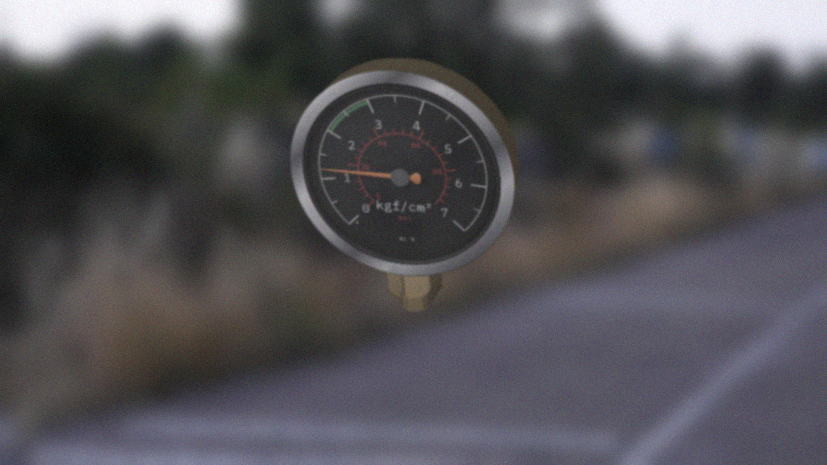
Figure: 1.25 kg/cm²
